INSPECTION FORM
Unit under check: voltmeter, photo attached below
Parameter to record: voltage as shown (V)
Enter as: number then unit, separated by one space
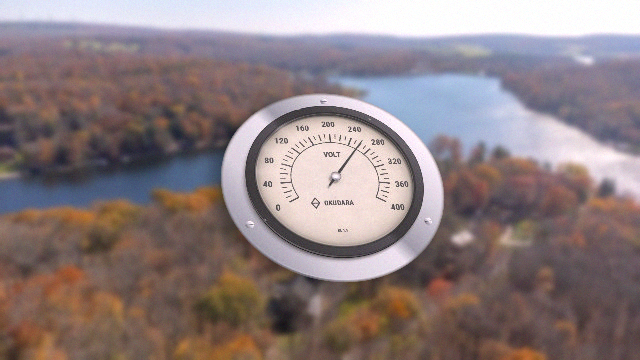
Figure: 260 V
